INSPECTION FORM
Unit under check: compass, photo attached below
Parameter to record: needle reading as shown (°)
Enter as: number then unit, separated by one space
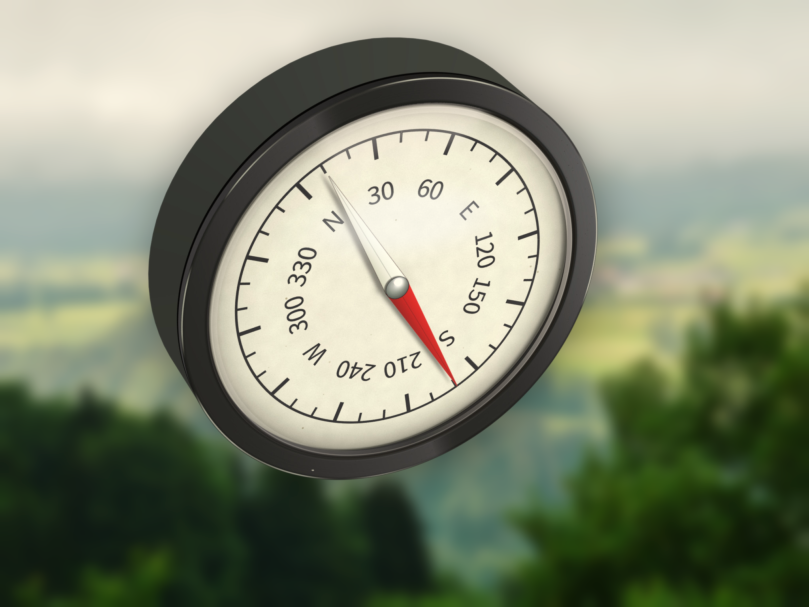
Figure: 190 °
